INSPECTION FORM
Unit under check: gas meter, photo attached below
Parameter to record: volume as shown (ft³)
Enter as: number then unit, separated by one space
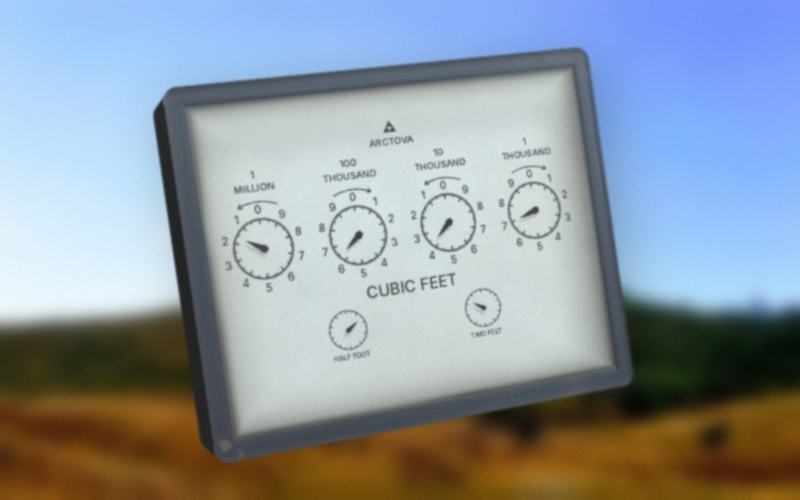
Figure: 163700 ft³
